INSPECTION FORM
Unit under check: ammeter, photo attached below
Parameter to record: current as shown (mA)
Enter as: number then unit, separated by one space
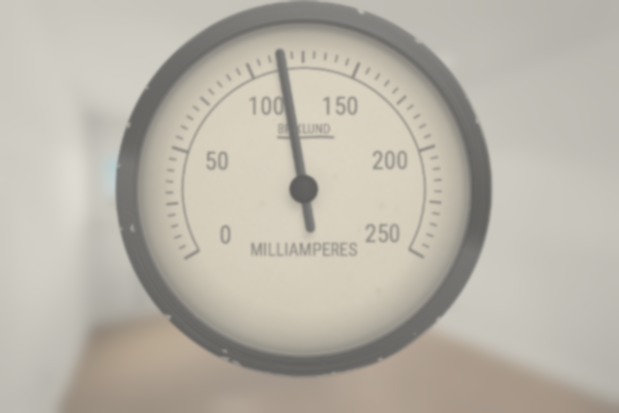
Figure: 115 mA
